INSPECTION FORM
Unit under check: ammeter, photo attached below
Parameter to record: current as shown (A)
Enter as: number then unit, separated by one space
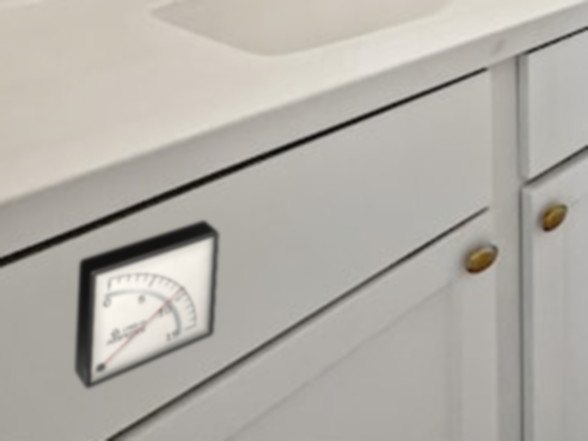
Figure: 9 A
